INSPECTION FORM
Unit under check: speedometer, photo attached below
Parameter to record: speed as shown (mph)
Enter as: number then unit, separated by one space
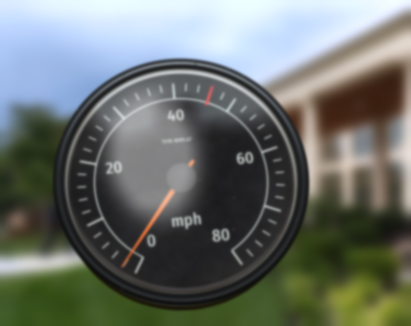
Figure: 2 mph
